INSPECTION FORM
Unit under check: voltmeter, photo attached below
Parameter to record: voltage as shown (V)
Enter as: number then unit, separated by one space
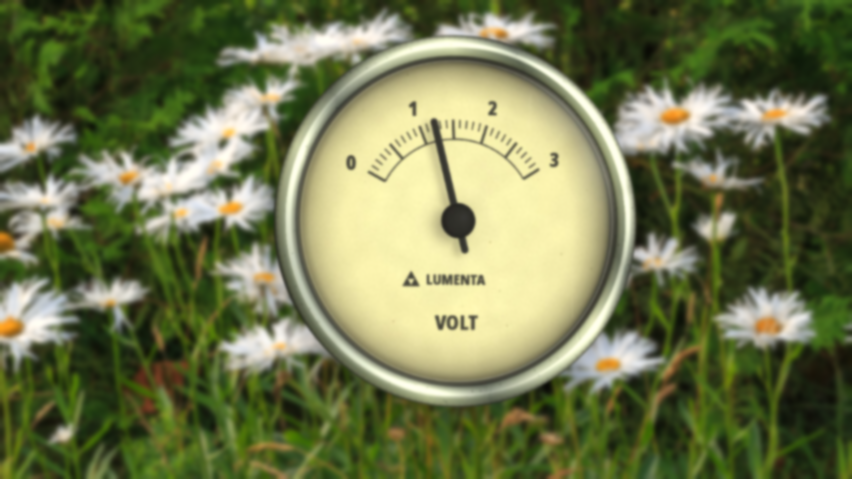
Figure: 1.2 V
